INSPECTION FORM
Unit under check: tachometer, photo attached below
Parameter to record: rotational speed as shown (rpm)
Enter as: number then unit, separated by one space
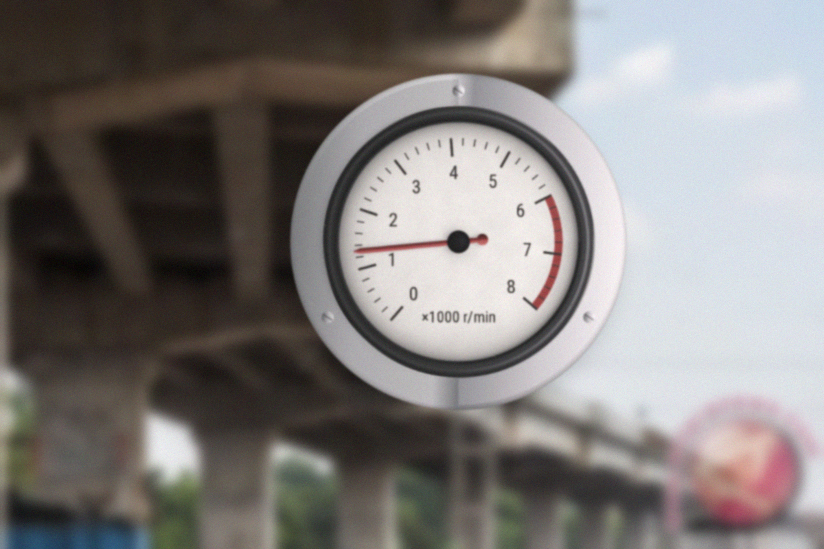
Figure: 1300 rpm
